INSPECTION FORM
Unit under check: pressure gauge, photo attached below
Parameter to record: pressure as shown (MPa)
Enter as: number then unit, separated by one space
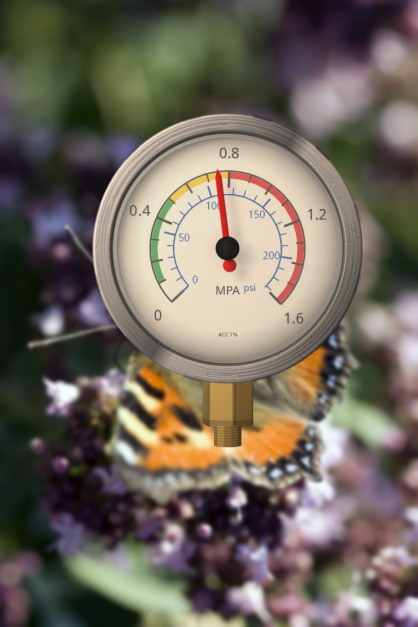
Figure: 0.75 MPa
